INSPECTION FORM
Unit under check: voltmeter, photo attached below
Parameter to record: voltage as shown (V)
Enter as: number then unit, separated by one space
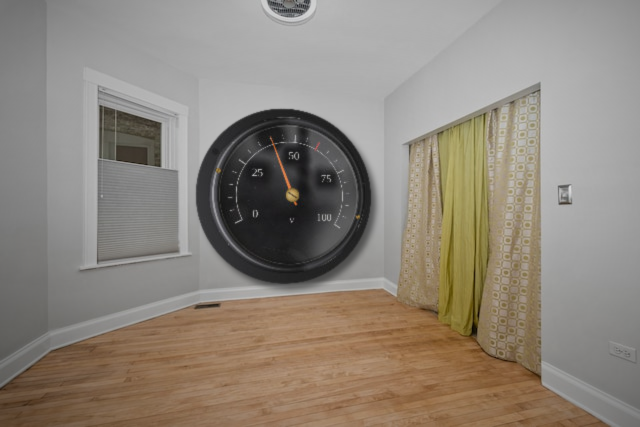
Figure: 40 V
